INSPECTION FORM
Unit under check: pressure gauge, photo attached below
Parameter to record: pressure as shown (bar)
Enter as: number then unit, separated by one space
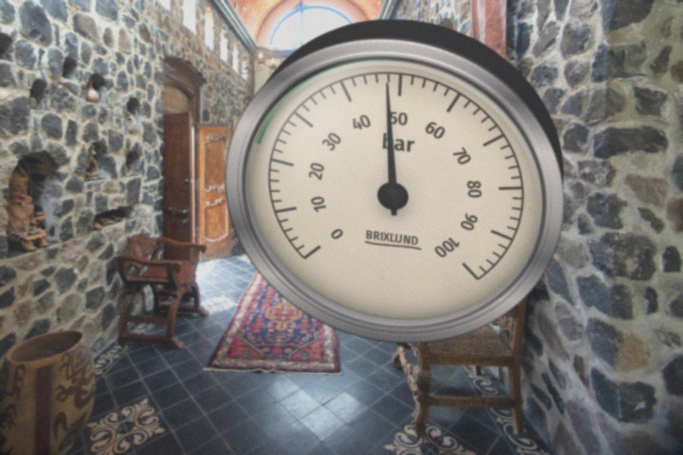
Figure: 48 bar
